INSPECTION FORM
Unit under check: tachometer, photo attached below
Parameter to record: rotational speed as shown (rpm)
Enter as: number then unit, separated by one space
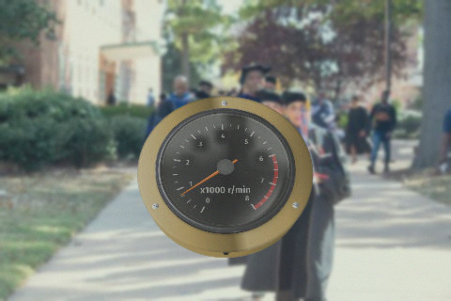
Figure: 750 rpm
